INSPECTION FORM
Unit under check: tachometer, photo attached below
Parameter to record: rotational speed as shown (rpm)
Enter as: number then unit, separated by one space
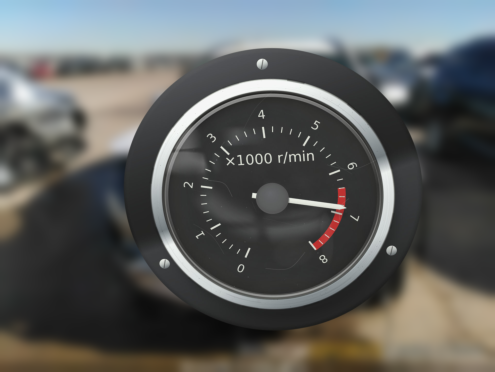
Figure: 6800 rpm
